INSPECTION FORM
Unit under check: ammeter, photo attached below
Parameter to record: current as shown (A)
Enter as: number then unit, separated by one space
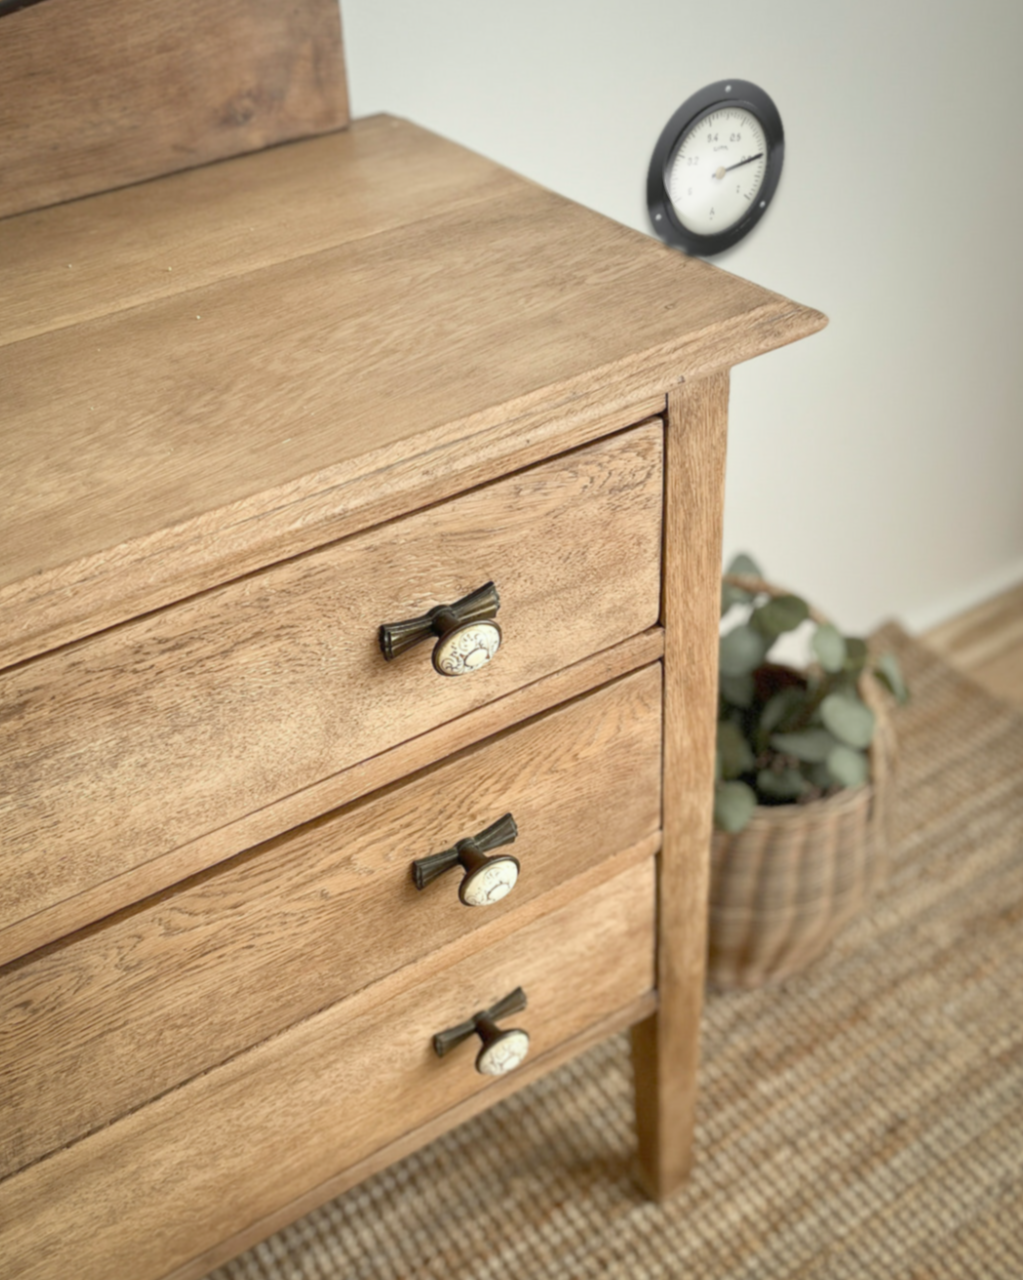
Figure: 0.8 A
